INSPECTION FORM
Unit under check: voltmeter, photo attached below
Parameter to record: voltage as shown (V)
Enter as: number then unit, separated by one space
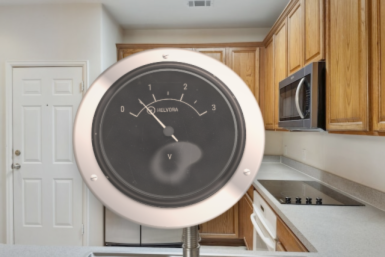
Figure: 0.5 V
